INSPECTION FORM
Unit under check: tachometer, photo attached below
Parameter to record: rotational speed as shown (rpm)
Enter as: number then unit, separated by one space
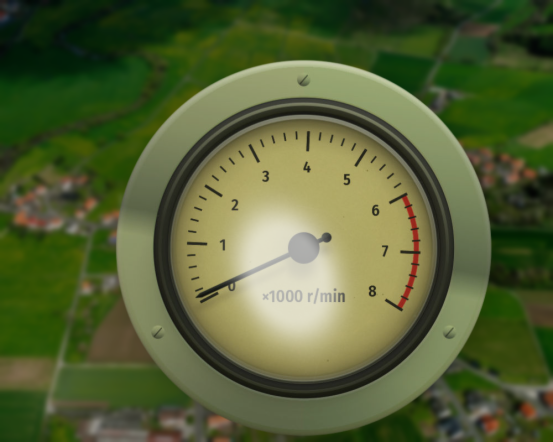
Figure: 100 rpm
